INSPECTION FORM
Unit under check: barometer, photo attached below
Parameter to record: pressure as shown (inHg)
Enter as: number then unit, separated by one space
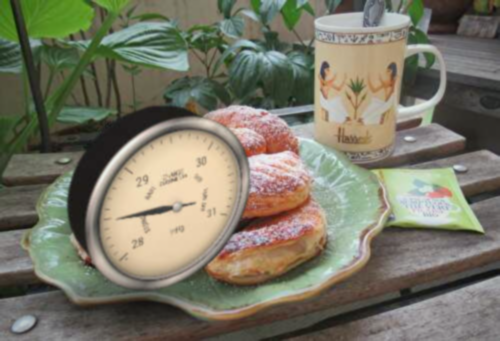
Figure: 28.5 inHg
